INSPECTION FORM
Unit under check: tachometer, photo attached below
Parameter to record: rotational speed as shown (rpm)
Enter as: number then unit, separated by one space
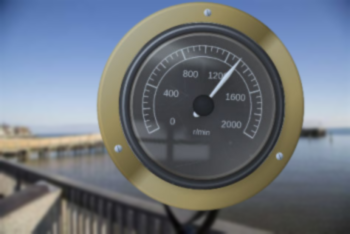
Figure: 1300 rpm
